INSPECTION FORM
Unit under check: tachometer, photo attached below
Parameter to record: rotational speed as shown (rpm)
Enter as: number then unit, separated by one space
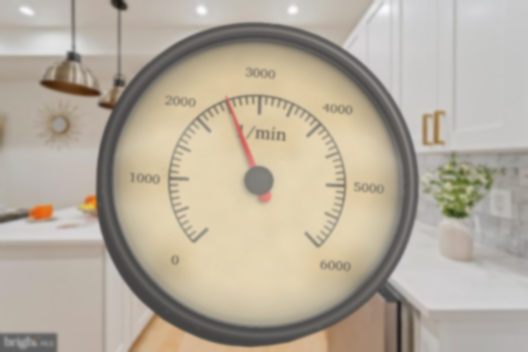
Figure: 2500 rpm
